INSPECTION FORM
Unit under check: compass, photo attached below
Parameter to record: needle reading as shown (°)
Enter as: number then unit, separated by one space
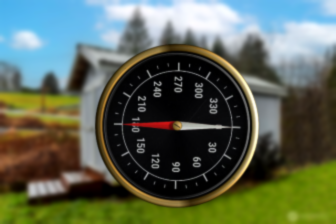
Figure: 180 °
